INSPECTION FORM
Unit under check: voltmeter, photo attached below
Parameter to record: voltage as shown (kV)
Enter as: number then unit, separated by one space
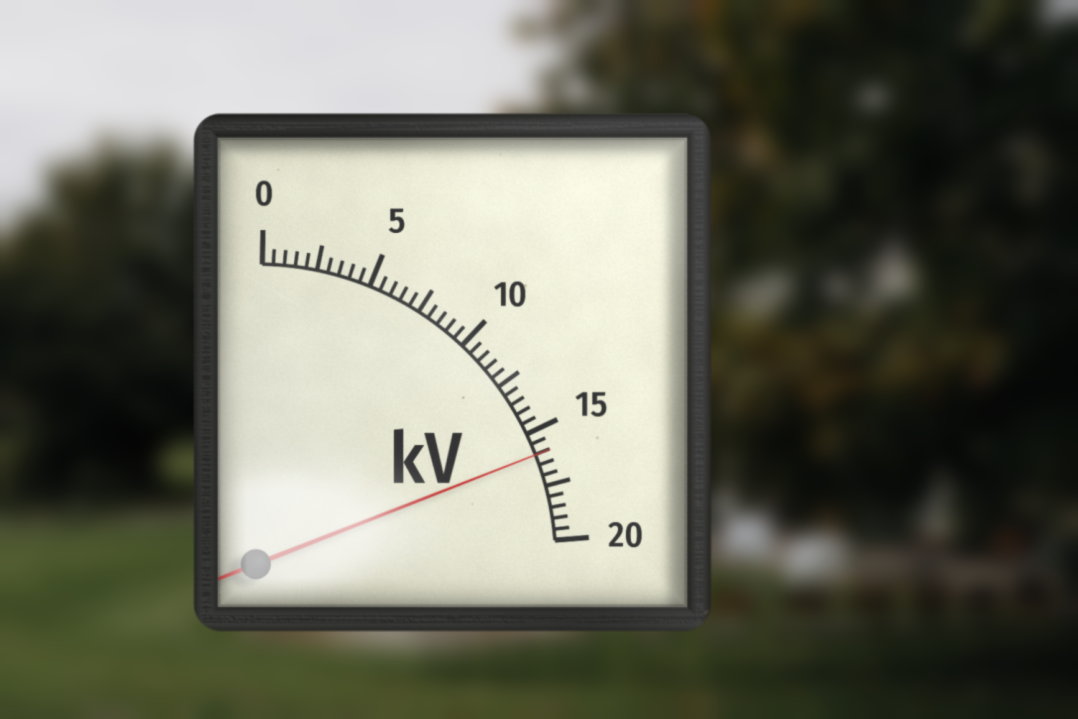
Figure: 16 kV
